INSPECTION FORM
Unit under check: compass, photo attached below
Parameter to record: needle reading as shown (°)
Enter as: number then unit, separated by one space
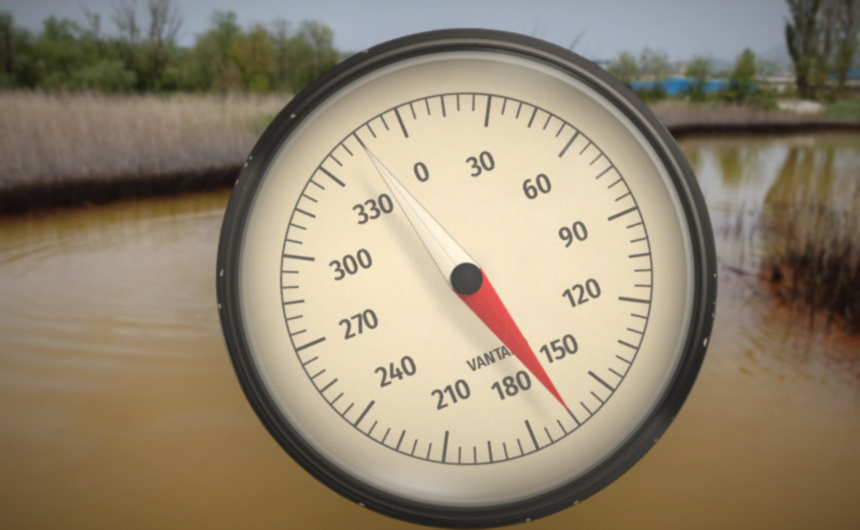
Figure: 165 °
